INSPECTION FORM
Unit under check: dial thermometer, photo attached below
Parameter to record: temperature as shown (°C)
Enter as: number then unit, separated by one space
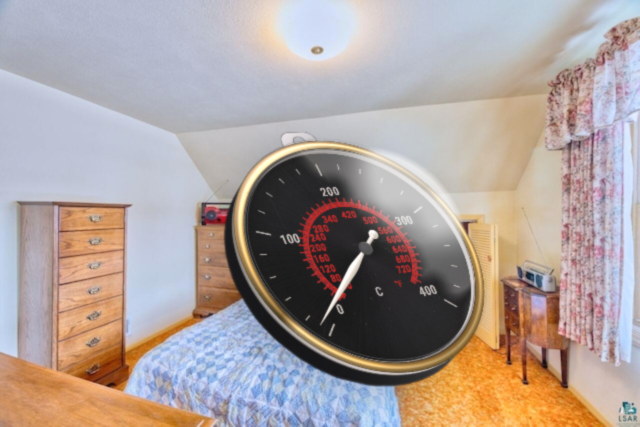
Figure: 10 °C
